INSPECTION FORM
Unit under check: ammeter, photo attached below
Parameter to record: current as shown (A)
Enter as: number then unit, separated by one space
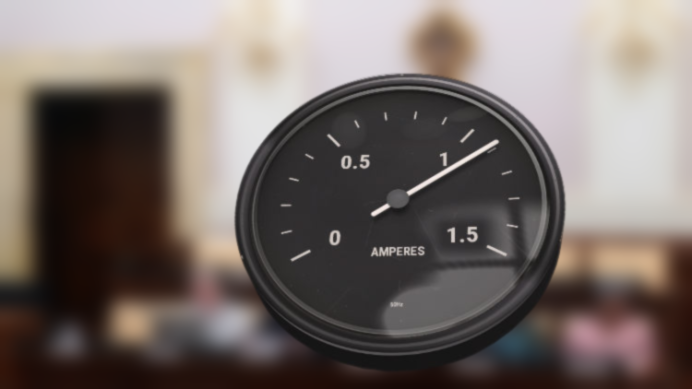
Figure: 1.1 A
